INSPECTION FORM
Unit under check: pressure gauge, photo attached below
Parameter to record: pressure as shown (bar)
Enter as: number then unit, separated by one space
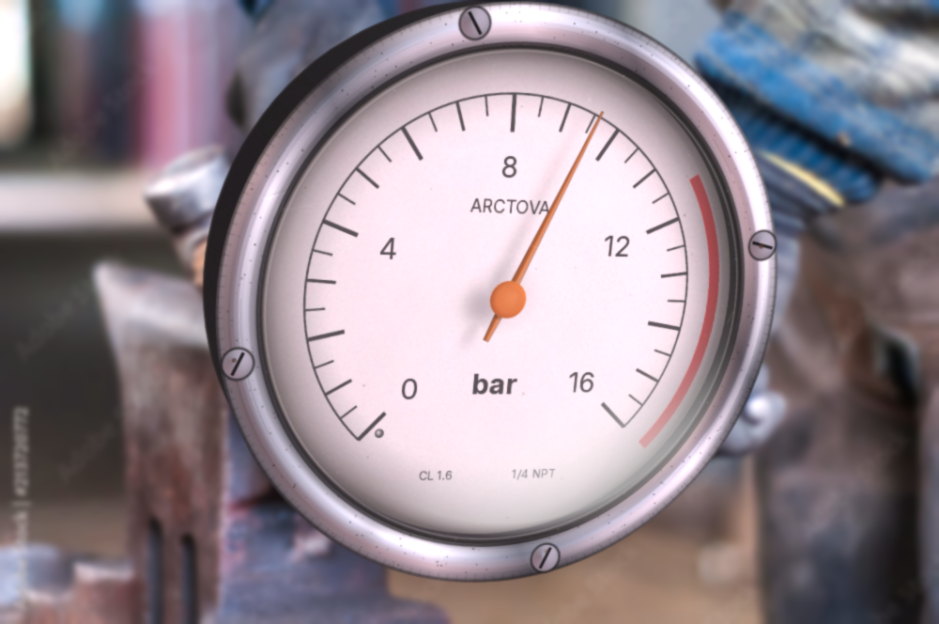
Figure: 9.5 bar
